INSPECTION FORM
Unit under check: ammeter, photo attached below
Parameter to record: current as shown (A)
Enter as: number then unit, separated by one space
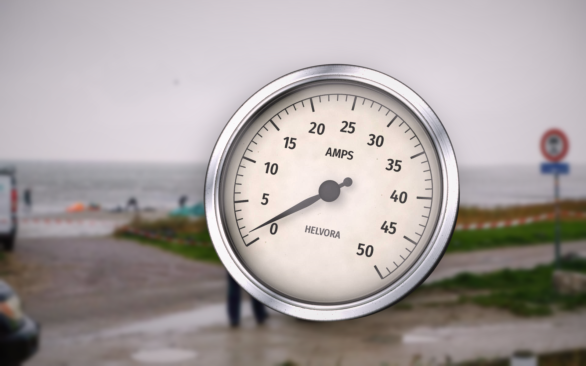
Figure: 1 A
